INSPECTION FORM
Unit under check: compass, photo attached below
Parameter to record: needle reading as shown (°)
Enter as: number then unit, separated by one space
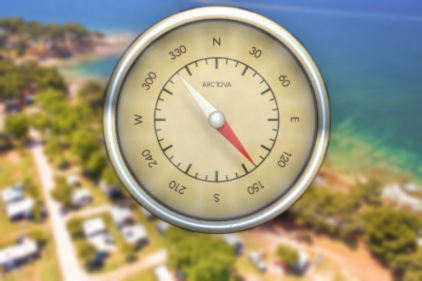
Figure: 140 °
